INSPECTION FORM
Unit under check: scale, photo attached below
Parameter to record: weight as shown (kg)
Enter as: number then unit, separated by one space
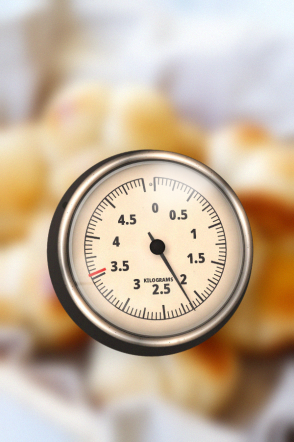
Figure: 2.15 kg
